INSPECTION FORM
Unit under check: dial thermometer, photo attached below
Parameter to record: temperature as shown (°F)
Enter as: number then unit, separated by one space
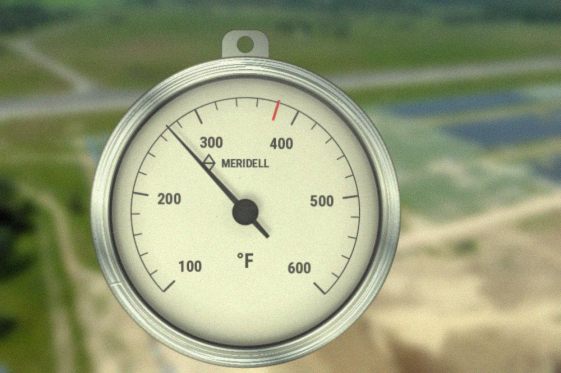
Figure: 270 °F
